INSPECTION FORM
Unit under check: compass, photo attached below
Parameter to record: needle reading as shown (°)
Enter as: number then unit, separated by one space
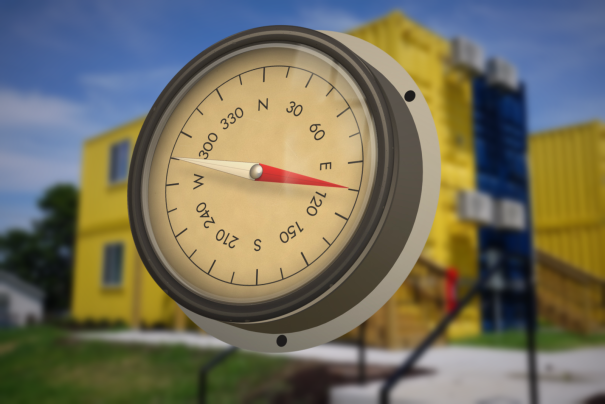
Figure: 105 °
